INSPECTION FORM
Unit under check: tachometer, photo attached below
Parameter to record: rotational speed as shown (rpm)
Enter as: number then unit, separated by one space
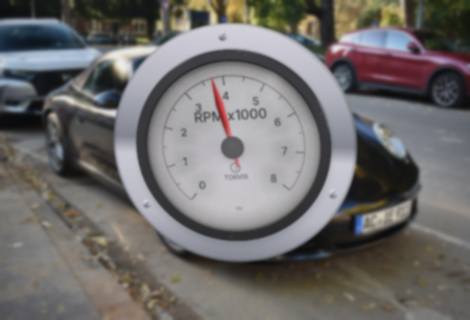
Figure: 3750 rpm
